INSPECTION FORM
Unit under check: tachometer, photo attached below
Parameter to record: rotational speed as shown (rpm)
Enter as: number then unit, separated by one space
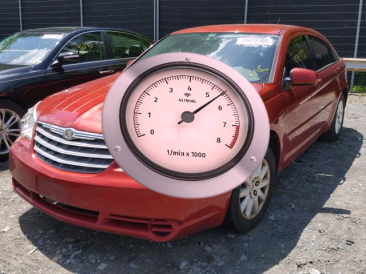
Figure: 5500 rpm
